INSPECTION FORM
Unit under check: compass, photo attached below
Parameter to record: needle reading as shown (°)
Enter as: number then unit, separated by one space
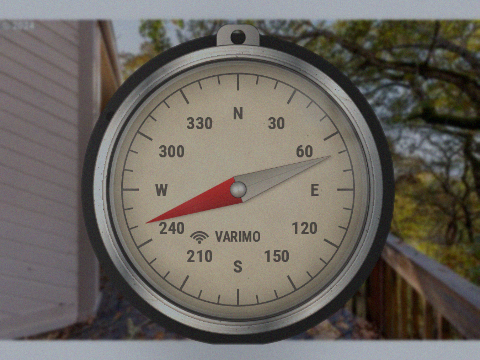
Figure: 250 °
